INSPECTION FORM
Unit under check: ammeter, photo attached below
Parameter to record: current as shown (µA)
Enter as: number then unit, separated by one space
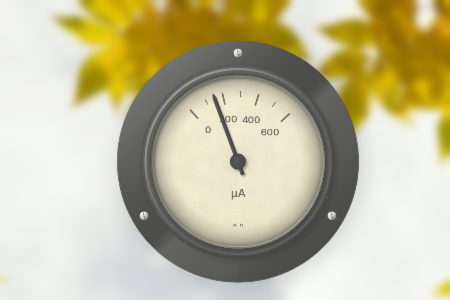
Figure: 150 µA
